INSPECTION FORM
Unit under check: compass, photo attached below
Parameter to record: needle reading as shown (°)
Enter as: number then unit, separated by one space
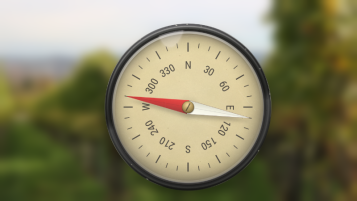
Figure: 280 °
